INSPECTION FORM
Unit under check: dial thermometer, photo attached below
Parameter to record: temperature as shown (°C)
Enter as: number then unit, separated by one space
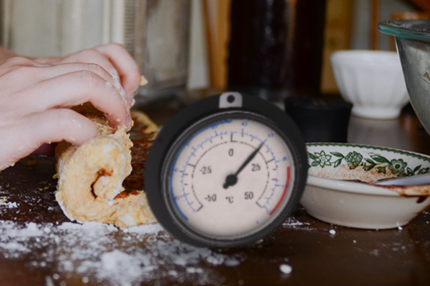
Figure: 15 °C
